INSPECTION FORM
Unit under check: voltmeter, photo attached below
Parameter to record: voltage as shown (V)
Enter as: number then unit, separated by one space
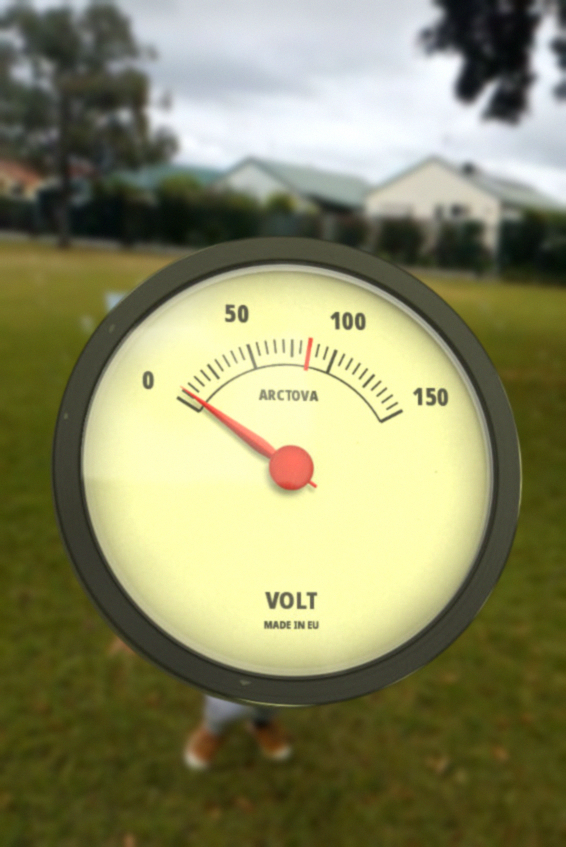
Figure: 5 V
